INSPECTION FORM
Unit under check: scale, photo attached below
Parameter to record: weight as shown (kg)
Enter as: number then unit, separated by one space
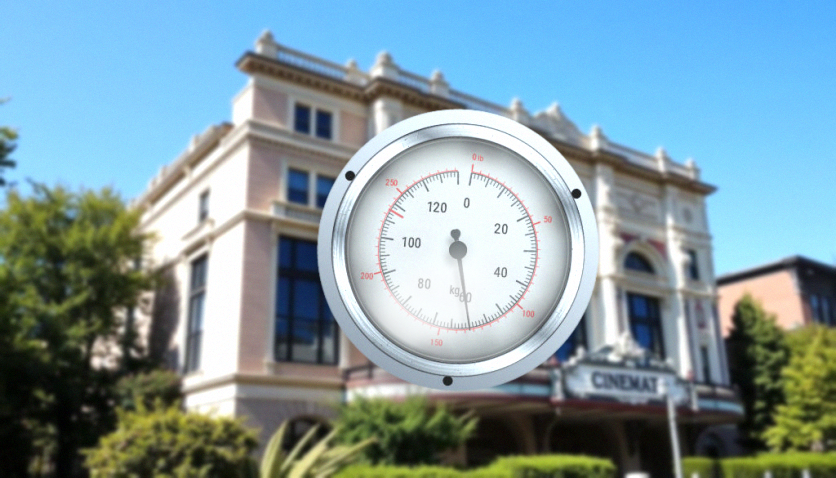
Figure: 60 kg
